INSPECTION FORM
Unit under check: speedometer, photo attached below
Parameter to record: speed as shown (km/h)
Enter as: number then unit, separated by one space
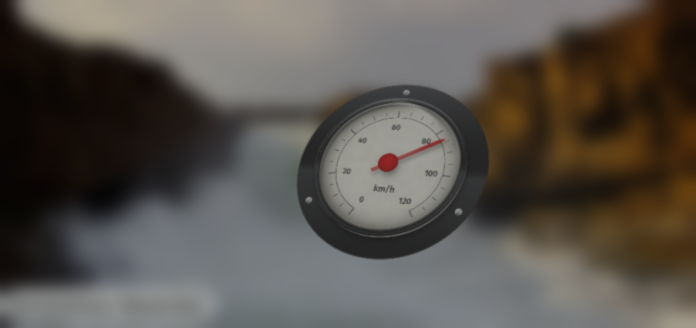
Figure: 85 km/h
